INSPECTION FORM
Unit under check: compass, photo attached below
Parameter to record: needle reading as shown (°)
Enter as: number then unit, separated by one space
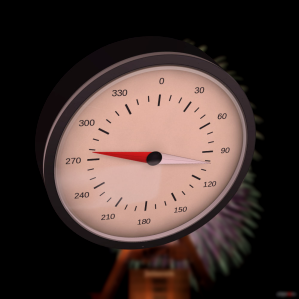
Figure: 280 °
